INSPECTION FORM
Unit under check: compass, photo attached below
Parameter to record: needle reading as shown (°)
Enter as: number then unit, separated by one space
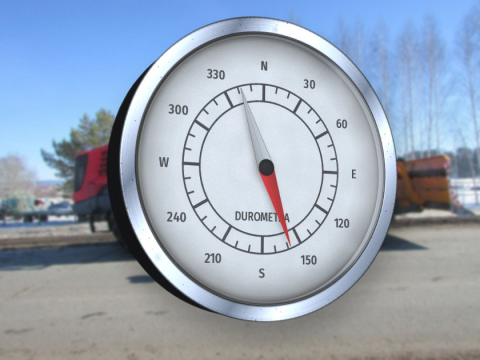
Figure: 160 °
